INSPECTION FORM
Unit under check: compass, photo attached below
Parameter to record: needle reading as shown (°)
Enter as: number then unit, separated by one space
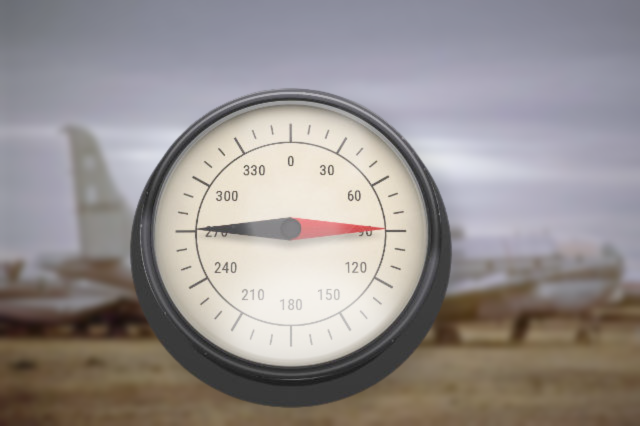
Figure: 90 °
